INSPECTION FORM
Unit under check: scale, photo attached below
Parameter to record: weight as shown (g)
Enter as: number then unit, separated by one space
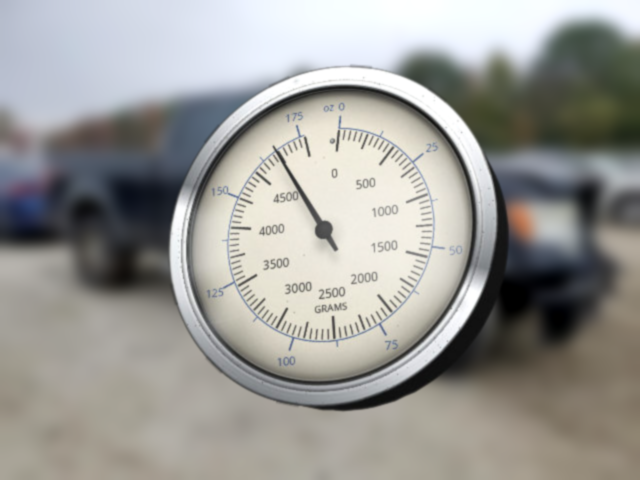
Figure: 4750 g
